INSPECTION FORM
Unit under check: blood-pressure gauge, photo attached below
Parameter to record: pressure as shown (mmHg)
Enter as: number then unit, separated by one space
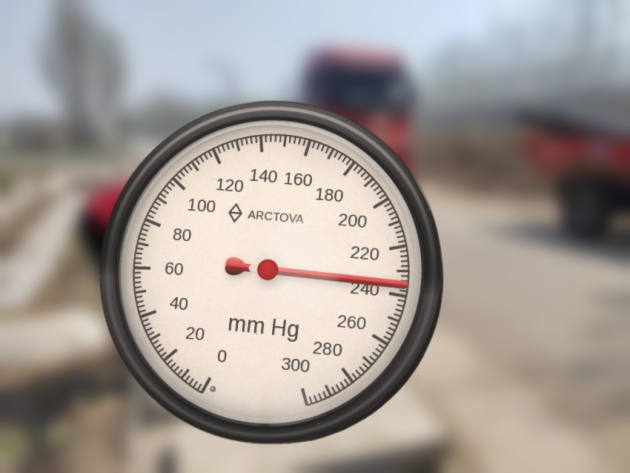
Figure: 236 mmHg
